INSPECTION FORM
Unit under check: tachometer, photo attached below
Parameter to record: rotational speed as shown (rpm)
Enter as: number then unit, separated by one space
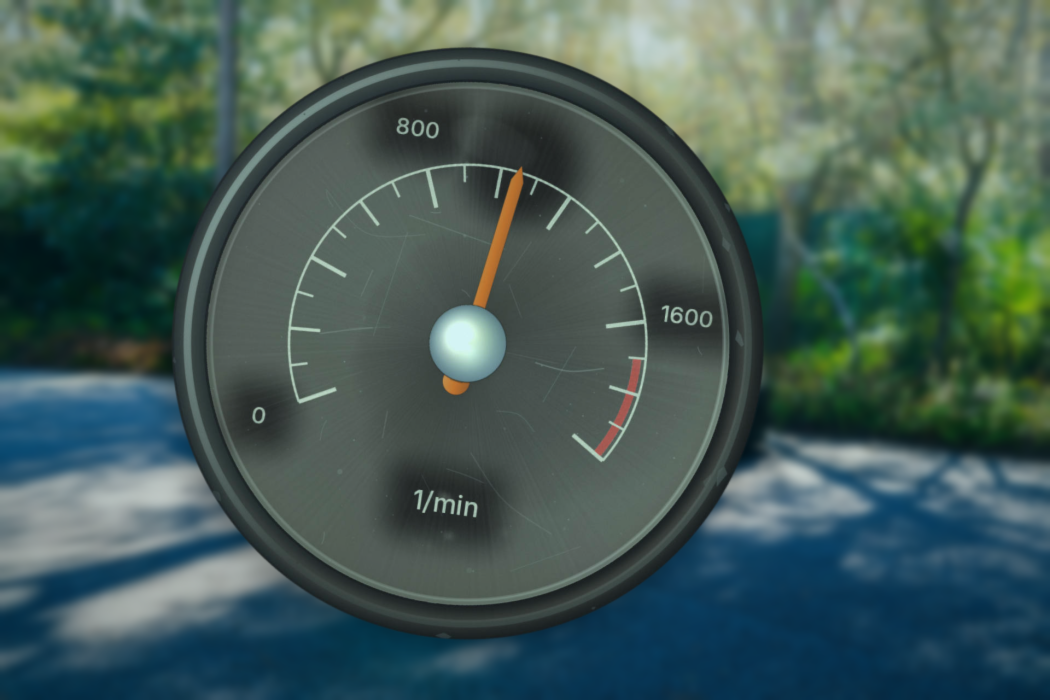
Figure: 1050 rpm
